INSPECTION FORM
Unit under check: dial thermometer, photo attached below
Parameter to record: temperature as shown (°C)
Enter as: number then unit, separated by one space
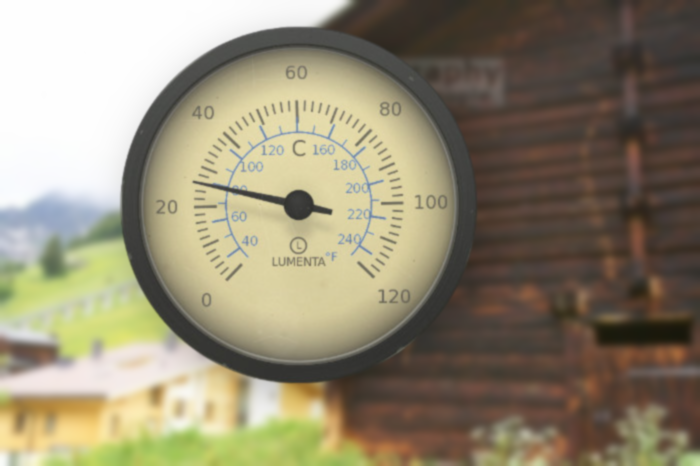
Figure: 26 °C
